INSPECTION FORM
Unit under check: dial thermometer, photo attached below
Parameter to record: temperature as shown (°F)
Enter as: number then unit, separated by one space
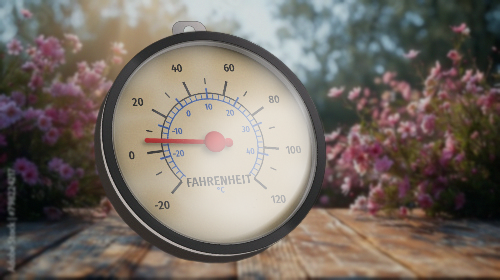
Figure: 5 °F
